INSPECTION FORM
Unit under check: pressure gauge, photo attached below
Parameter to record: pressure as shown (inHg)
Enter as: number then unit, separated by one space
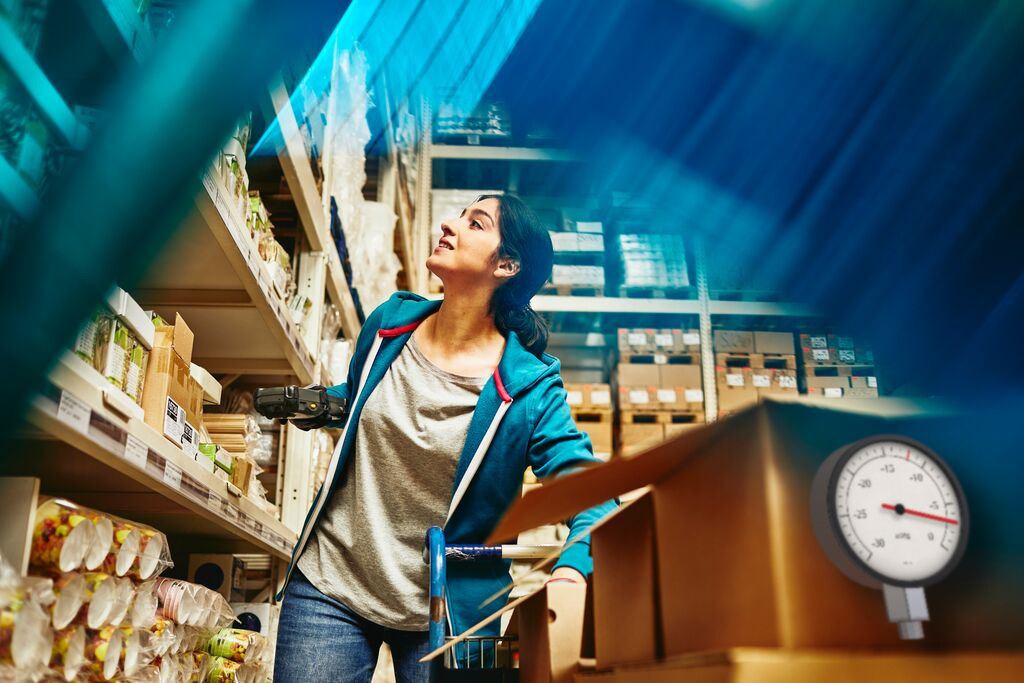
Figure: -3 inHg
